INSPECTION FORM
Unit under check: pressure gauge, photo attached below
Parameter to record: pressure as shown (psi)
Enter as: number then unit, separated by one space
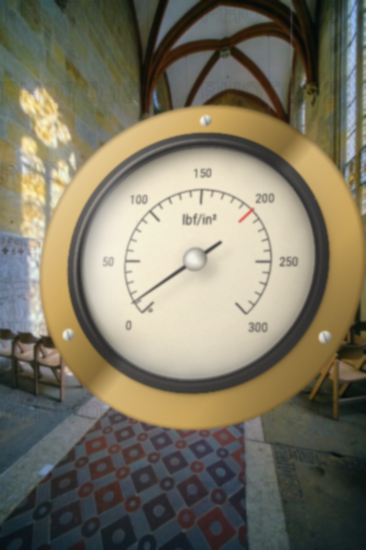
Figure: 10 psi
